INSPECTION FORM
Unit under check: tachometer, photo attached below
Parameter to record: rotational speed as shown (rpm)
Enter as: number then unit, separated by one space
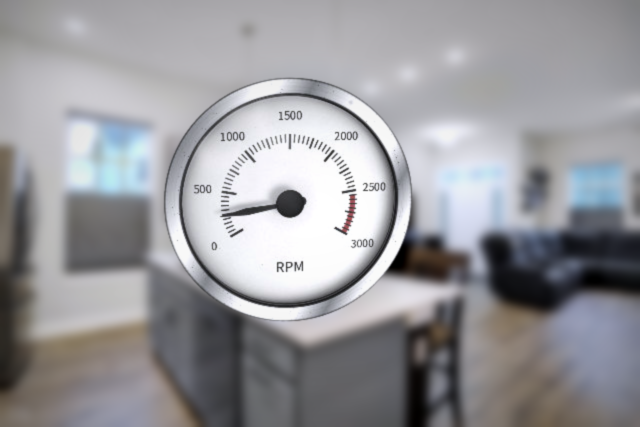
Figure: 250 rpm
